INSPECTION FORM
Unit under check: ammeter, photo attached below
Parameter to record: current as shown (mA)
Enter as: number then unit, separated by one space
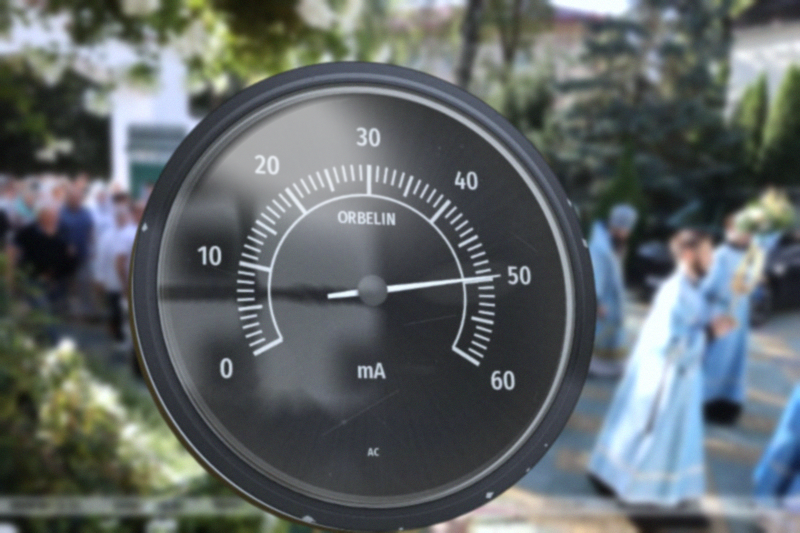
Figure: 50 mA
